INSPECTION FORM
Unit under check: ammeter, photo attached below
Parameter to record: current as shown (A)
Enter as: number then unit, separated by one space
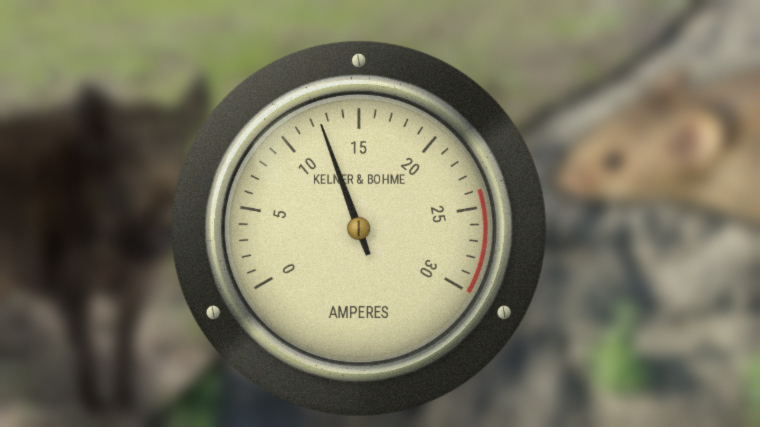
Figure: 12.5 A
